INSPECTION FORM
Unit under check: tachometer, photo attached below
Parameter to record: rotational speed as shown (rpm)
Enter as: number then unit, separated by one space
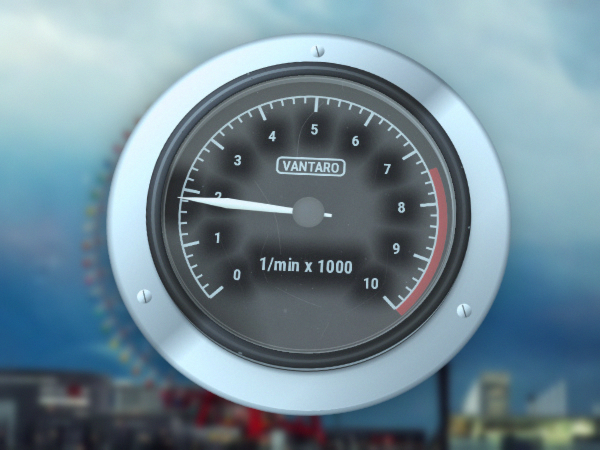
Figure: 1800 rpm
